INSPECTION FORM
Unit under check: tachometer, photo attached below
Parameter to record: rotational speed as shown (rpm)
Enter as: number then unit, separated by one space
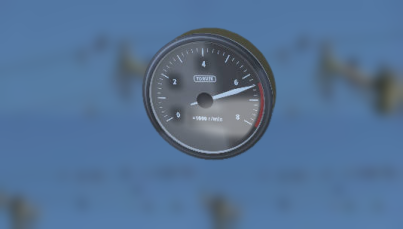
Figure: 6400 rpm
